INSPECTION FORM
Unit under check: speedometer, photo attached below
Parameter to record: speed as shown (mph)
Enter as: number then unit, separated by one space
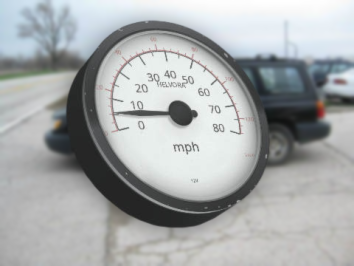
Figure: 5 mph
